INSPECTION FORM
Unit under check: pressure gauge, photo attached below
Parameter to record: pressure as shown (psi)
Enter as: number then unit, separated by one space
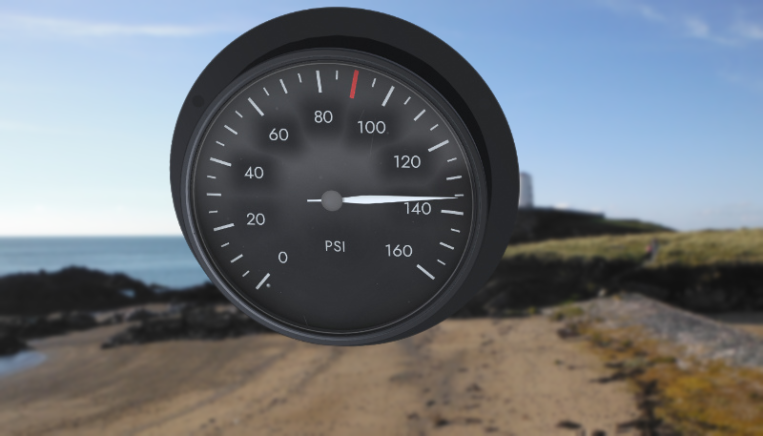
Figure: 135 psi
